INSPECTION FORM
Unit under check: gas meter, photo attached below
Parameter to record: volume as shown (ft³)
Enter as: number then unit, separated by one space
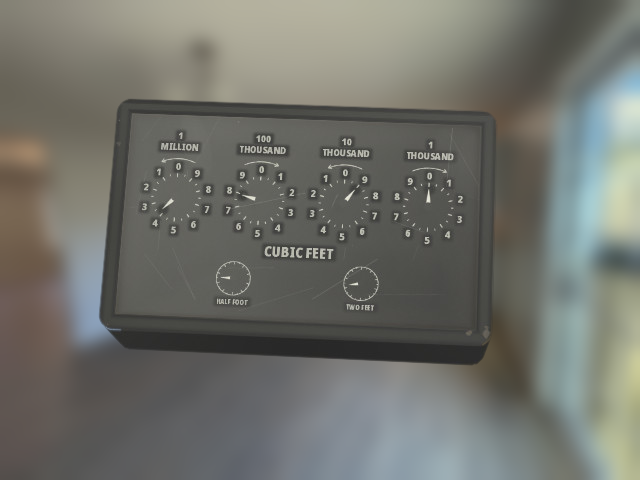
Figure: 379000 ft³
